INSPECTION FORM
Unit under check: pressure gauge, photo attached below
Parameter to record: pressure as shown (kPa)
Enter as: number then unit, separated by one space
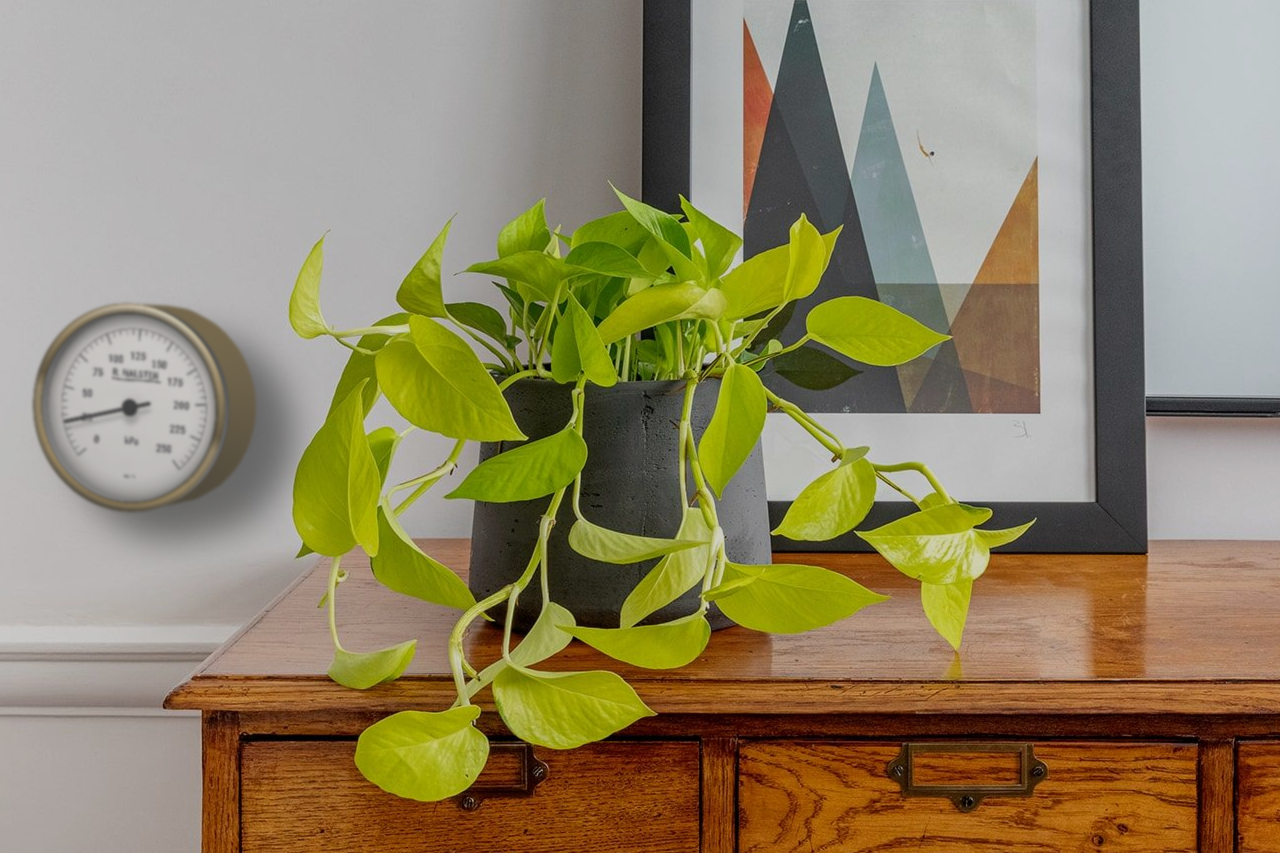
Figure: 25 kPa
